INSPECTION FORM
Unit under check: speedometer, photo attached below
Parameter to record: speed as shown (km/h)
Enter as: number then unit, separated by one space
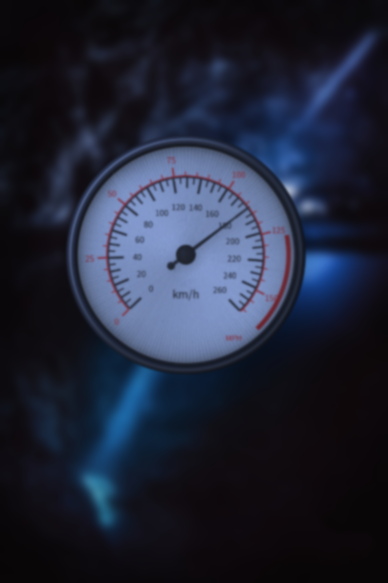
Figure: 180 km/h
